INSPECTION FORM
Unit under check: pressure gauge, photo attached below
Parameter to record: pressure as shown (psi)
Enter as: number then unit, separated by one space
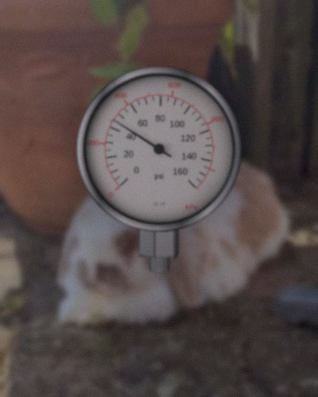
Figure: 45 psi
